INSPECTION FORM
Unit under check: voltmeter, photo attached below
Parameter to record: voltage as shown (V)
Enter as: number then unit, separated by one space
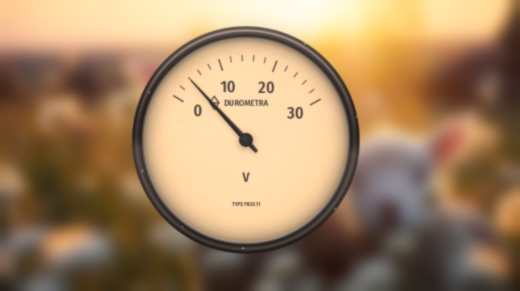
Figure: 4 V
